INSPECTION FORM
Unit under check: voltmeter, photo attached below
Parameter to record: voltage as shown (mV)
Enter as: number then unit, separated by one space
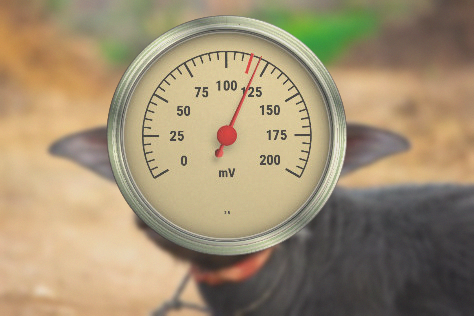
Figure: 120 mV
